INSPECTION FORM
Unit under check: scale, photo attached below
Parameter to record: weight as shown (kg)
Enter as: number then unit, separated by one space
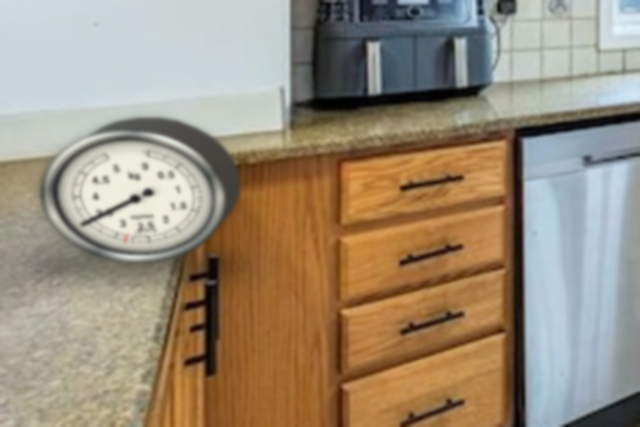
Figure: 3.5 kg
